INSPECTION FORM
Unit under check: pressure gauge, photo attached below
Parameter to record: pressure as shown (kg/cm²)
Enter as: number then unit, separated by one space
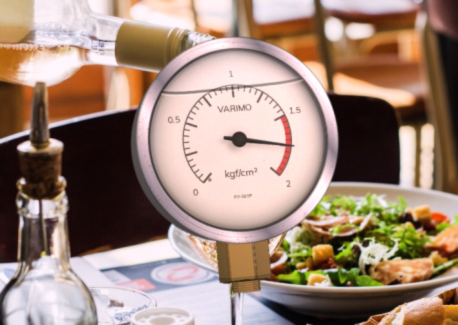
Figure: 1.75 kg/cm²
